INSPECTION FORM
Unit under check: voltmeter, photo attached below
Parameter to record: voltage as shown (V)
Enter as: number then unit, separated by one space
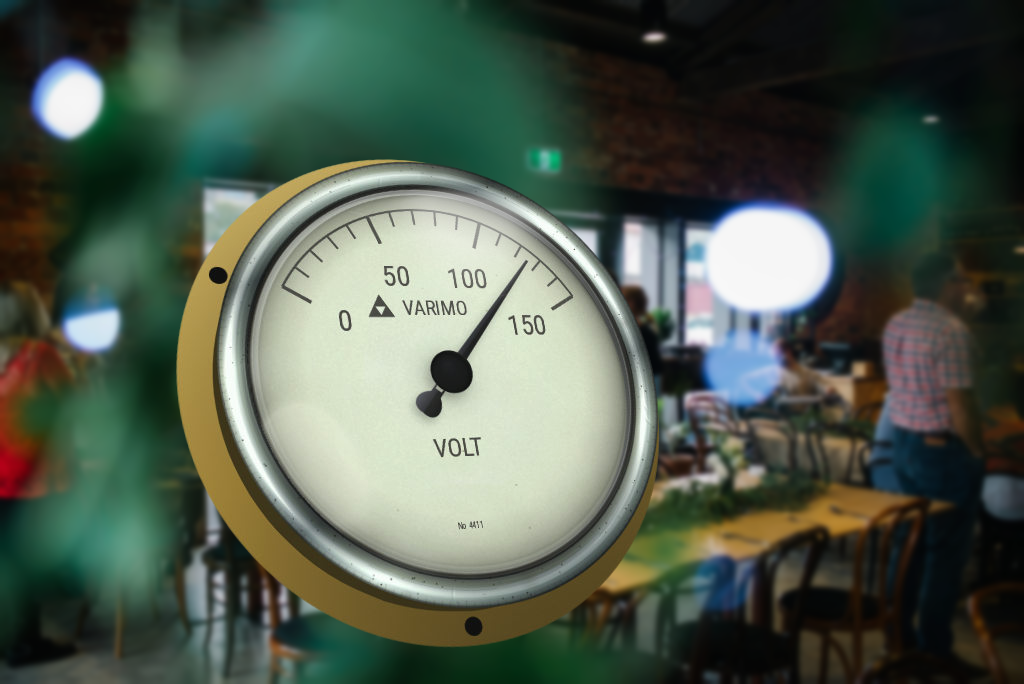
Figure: 125 V
